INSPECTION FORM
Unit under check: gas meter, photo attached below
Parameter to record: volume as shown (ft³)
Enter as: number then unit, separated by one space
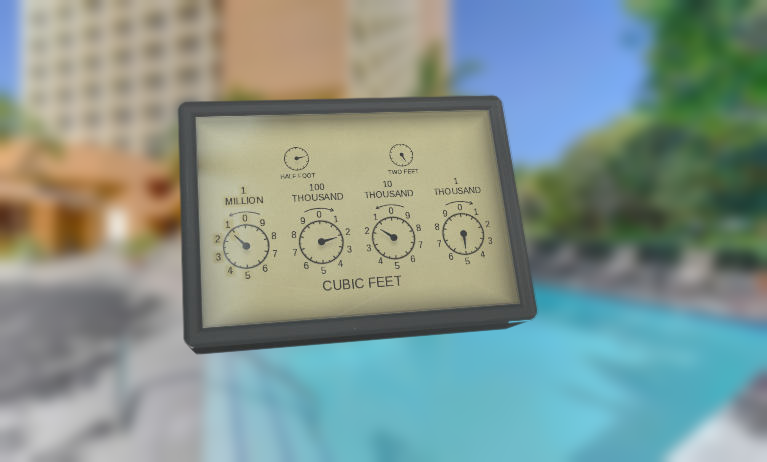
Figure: 121500 ft³
